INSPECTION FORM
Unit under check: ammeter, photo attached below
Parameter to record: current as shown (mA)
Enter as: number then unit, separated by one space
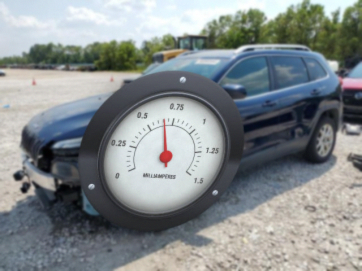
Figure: 0.65 mA
